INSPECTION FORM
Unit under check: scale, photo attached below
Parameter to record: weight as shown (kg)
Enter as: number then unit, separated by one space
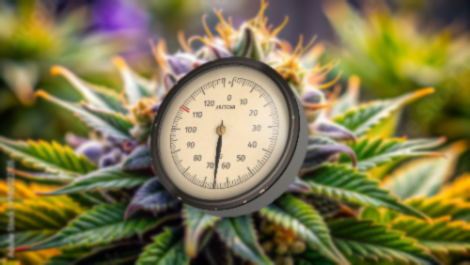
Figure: 65 kg
